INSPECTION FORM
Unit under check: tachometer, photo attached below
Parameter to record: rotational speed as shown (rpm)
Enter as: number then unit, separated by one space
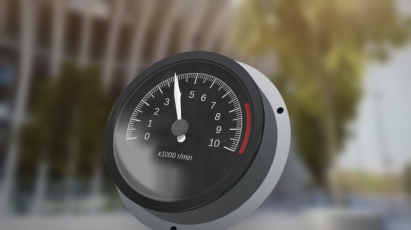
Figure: 4000 rpm
